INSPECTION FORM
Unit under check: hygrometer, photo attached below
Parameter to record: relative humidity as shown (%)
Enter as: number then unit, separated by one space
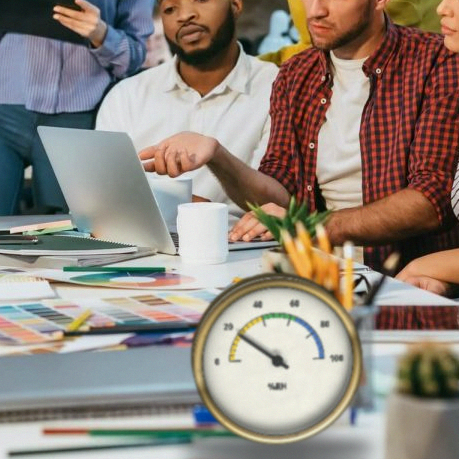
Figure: 20 %
